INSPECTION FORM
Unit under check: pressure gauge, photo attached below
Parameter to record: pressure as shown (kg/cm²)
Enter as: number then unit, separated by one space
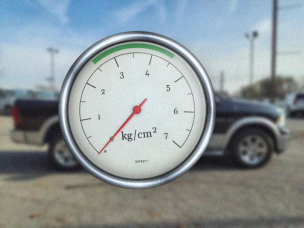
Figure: 0 kg/cm²
